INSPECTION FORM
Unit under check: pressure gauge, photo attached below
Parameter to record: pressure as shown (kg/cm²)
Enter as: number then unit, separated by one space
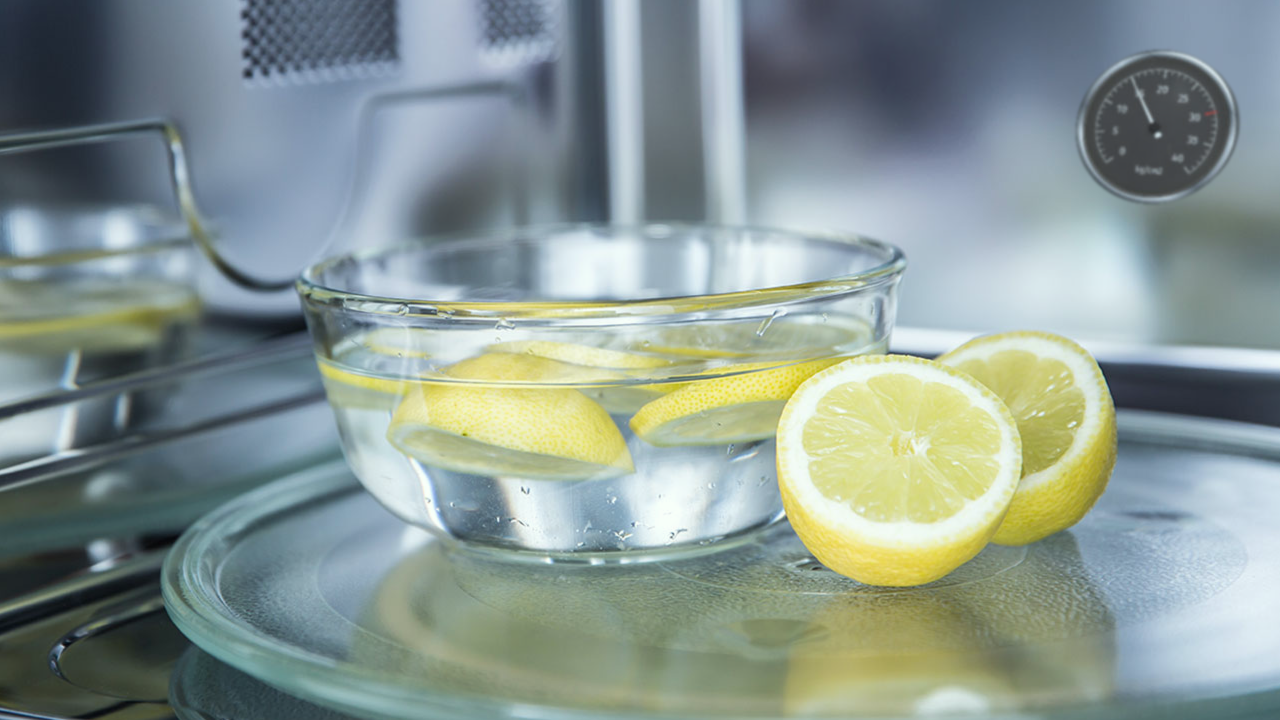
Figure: 15 kg/cm²
